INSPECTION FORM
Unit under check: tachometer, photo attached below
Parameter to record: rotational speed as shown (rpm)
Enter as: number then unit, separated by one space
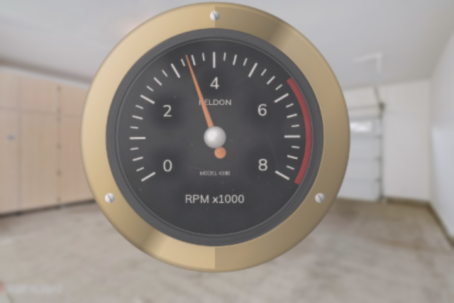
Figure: 3375 rpm
